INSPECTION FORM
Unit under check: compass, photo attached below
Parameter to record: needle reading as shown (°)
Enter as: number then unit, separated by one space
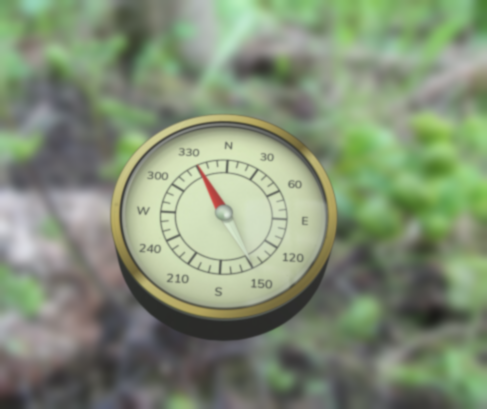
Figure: 330 °
